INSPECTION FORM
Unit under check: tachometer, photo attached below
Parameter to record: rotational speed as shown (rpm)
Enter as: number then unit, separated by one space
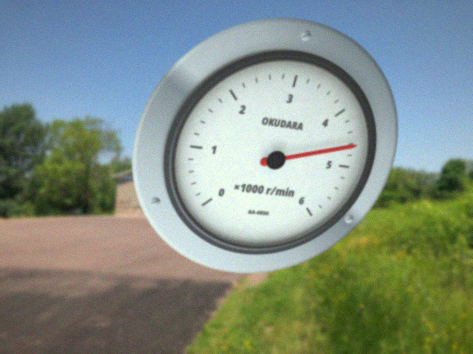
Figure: 4600 rpm
